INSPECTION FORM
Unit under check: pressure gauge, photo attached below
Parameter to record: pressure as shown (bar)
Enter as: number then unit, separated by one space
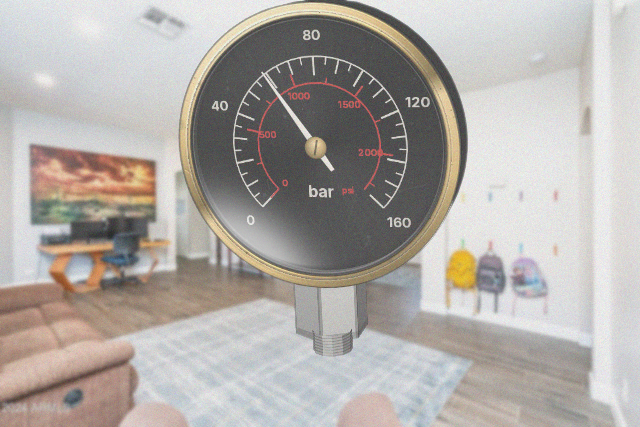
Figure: 60 bar
